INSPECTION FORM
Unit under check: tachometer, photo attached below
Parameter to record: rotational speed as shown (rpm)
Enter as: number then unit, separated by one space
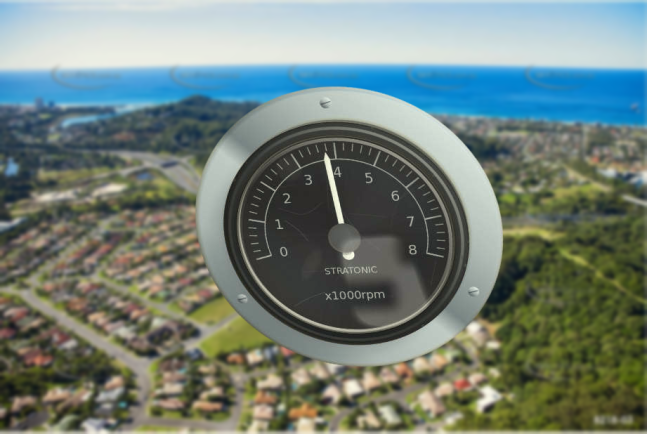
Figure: 3800 rpm
